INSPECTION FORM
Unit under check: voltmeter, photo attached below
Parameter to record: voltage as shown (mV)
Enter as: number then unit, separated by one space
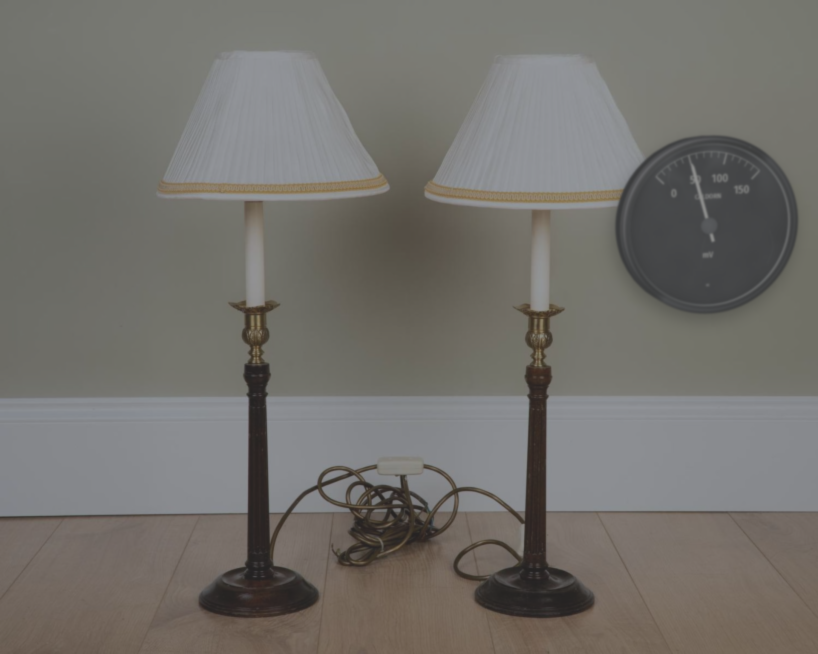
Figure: 50 mV
